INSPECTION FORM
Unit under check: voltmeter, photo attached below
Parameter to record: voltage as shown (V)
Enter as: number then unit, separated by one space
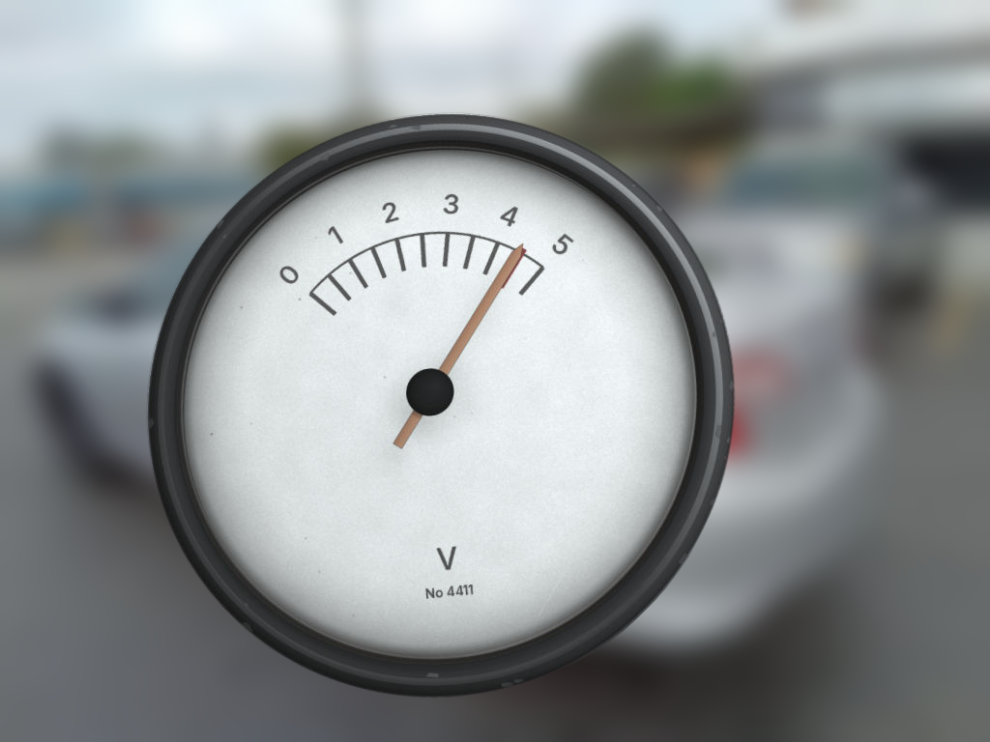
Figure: 4.5 V
